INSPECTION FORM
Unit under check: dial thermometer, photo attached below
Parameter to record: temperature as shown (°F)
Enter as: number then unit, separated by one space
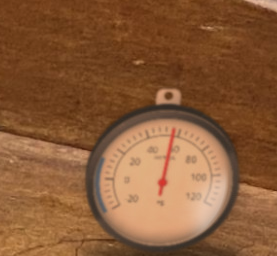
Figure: 56 °F
